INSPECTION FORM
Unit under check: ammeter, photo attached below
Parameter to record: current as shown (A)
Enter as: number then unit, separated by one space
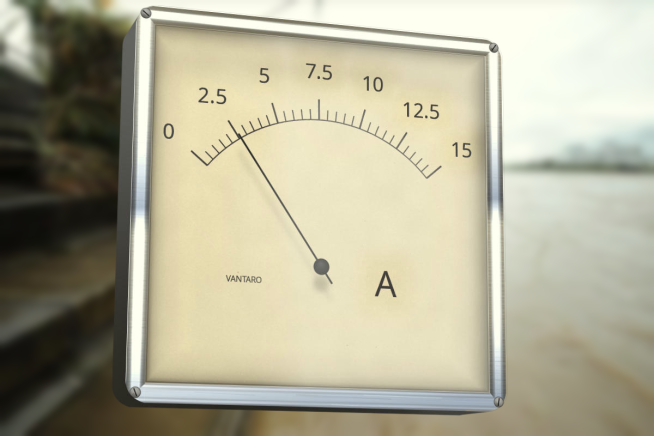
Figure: 2.5 A
